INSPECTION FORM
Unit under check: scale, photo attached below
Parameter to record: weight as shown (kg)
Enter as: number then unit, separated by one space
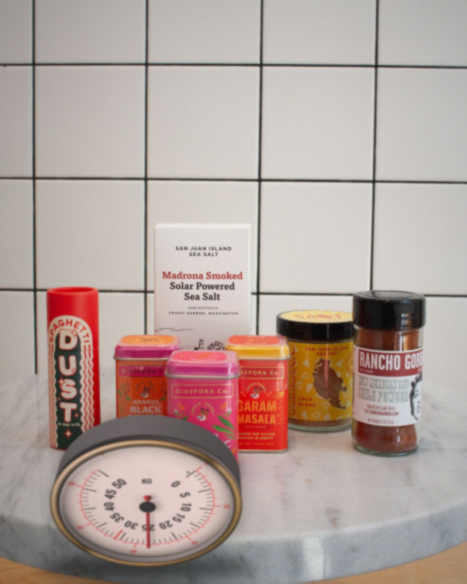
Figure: 25 kg
